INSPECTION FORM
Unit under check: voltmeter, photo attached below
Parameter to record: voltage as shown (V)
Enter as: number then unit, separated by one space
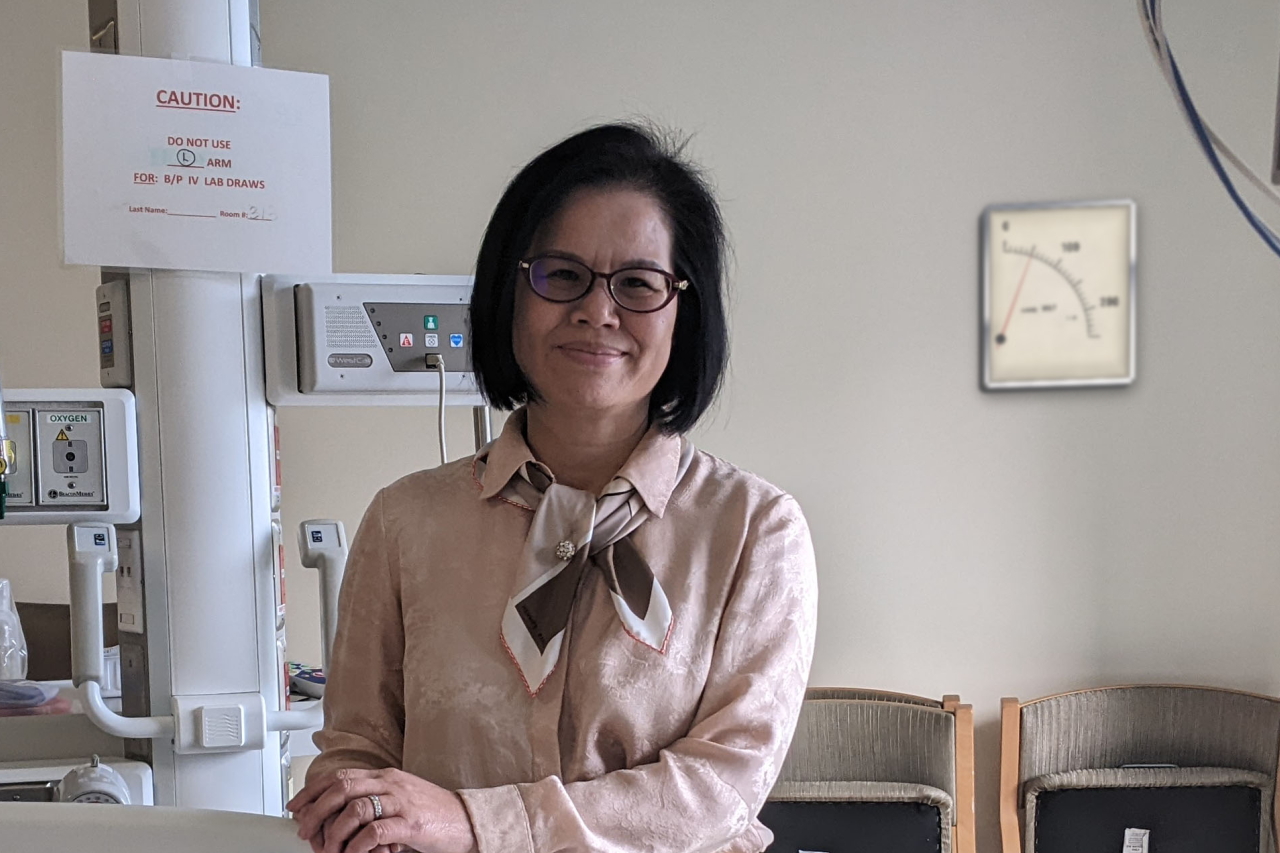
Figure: 50 V
